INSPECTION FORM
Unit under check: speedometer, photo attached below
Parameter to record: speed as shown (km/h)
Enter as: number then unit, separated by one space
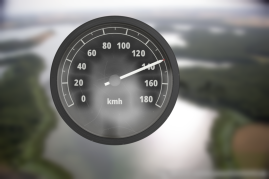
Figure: 140 km/h
